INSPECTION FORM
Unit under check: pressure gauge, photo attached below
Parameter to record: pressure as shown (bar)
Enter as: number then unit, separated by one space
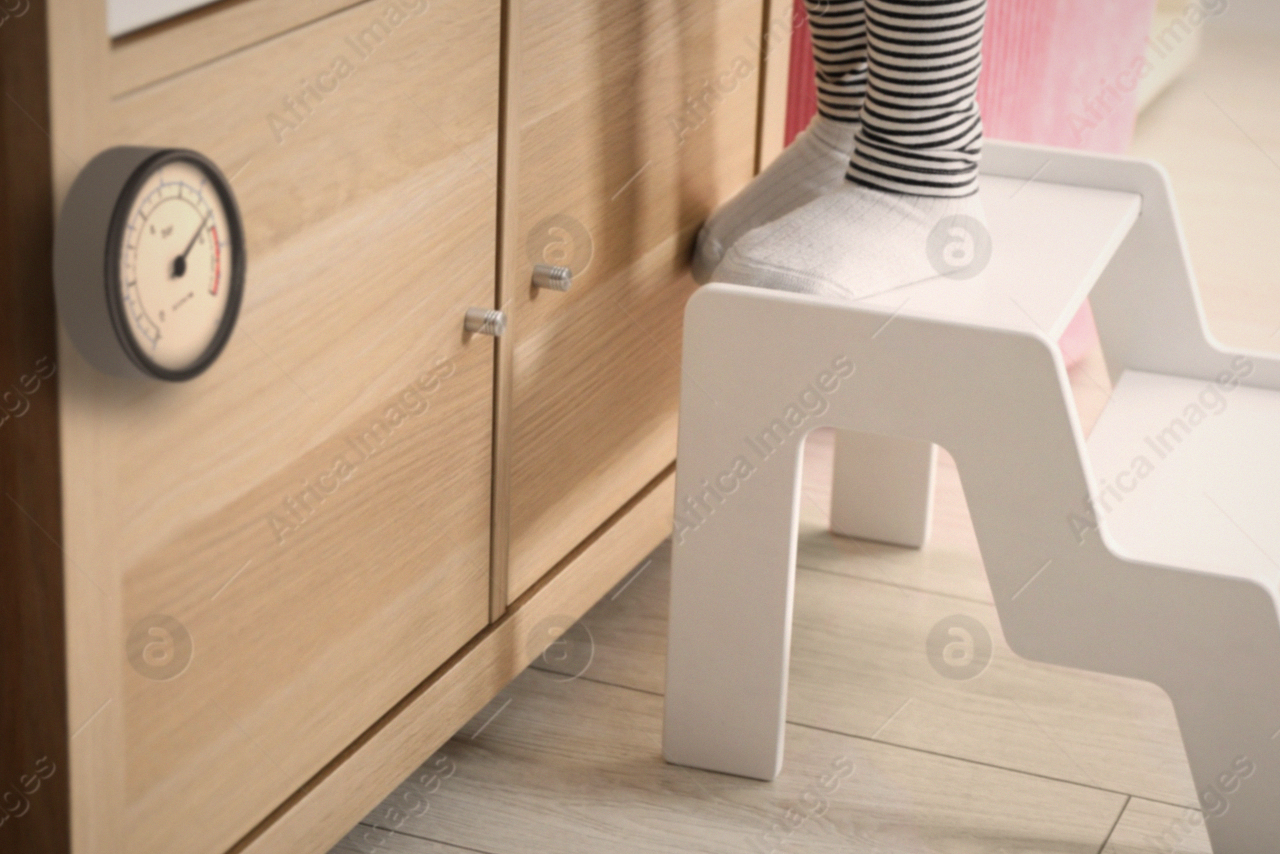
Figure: 7.5 bar
